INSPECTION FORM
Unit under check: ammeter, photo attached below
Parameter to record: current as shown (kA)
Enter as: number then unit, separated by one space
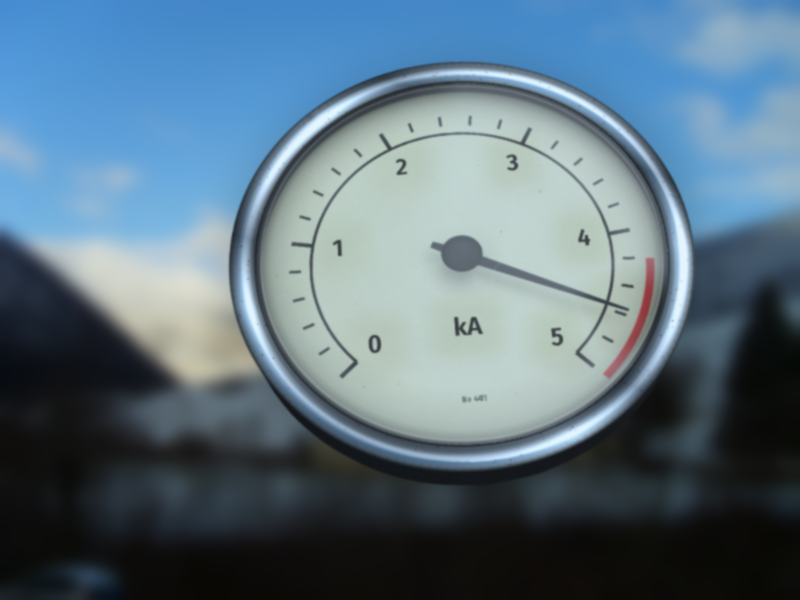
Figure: 4.6 kA
